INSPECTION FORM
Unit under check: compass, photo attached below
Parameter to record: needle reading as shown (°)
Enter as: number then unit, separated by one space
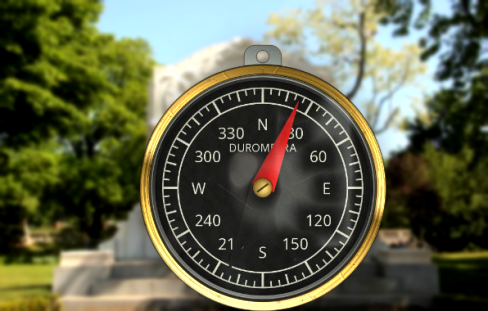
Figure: 22.5 °
